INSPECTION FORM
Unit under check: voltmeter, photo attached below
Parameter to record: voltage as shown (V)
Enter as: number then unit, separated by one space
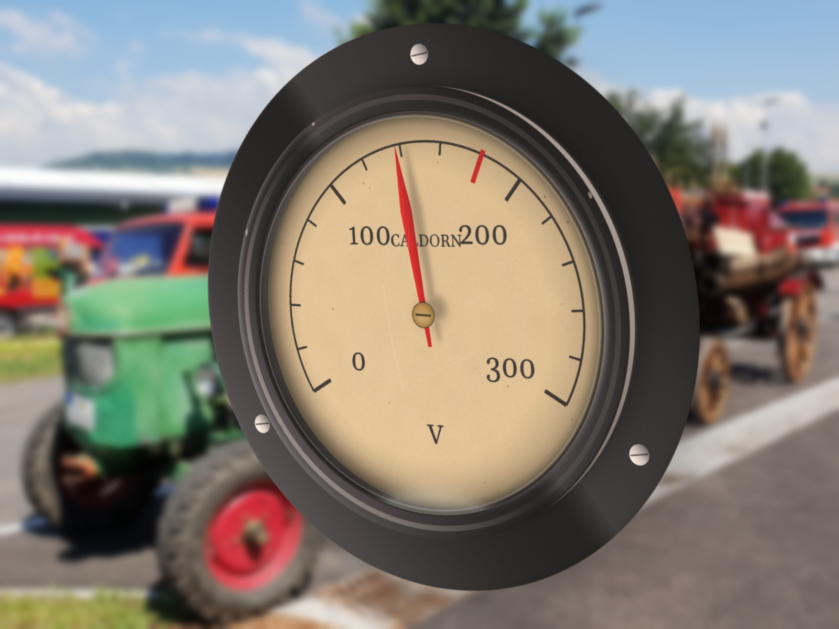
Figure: 140 V
